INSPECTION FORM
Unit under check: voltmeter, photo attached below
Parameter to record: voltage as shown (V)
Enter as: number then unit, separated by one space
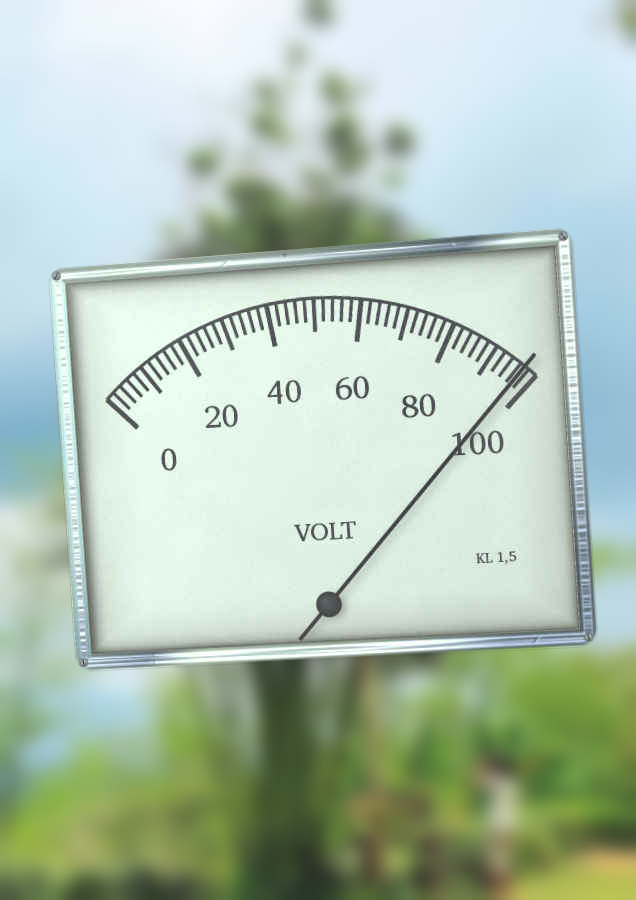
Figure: 97 V
